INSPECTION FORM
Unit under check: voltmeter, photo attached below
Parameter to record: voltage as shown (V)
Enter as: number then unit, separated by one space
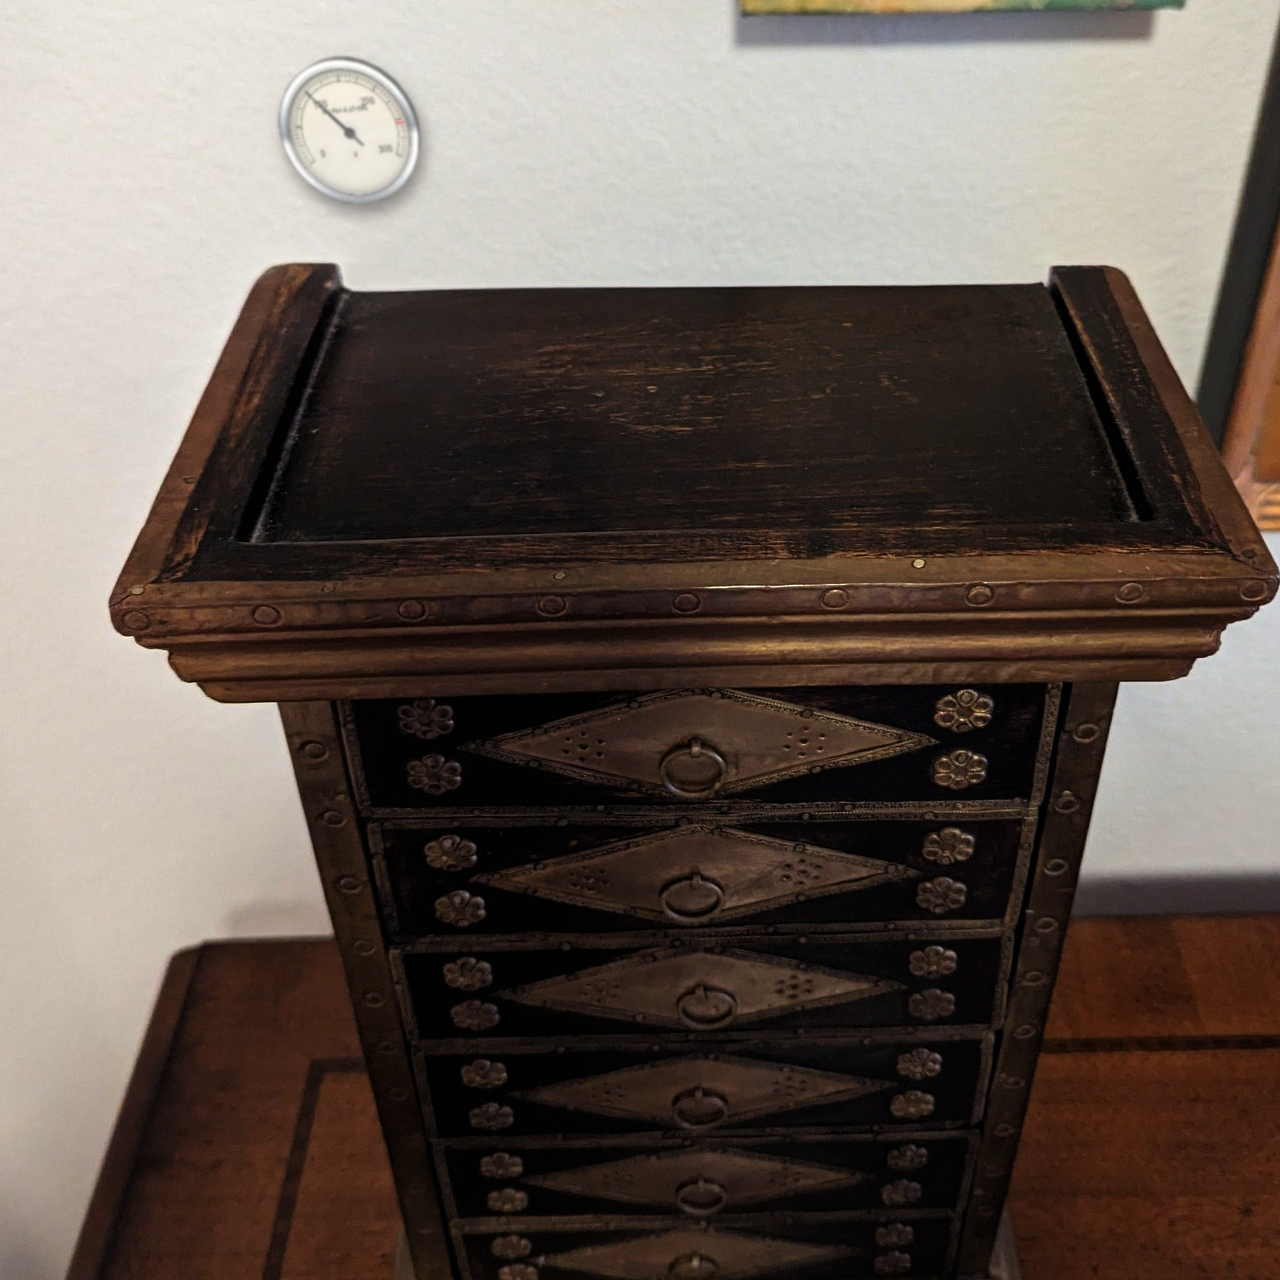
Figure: 100 V
